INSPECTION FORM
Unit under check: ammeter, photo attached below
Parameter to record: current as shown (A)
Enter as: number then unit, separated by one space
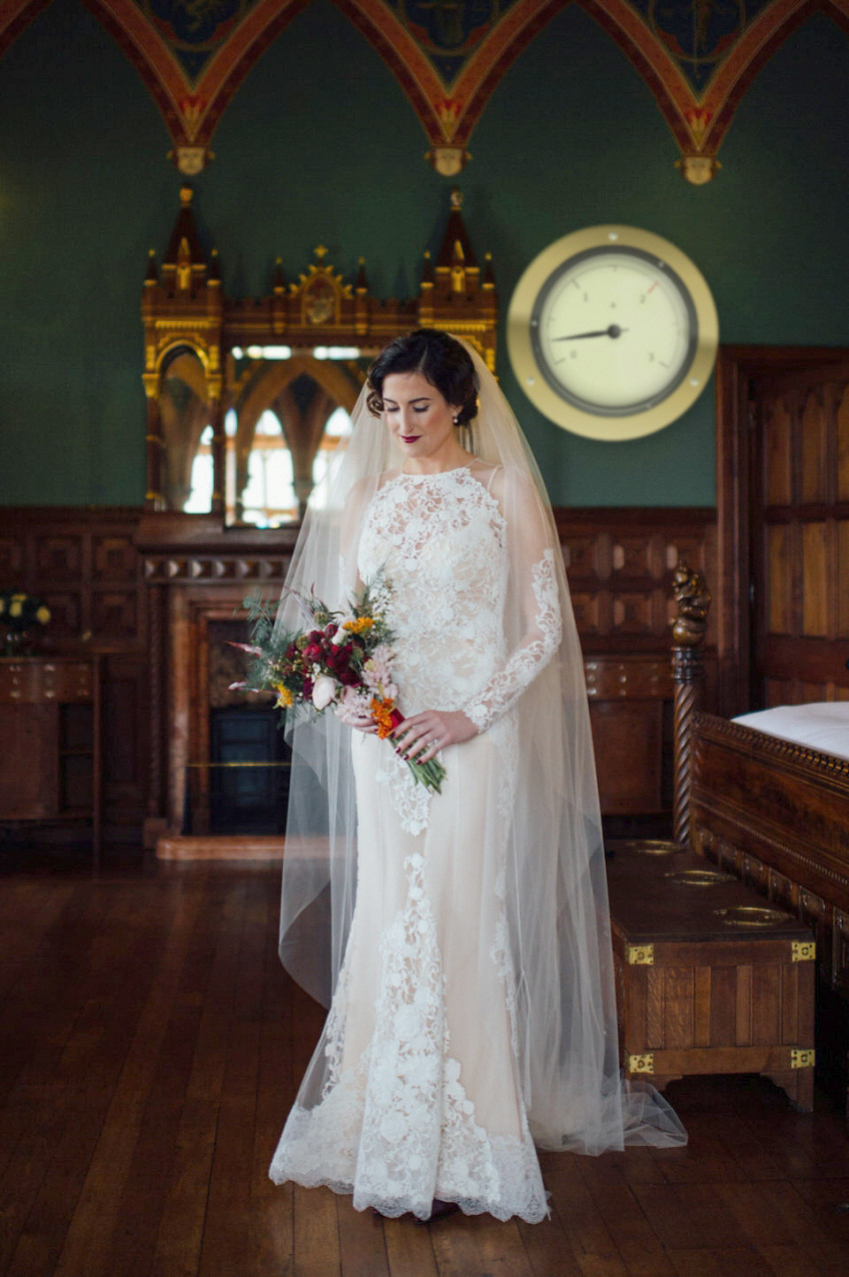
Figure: 0.25 A
